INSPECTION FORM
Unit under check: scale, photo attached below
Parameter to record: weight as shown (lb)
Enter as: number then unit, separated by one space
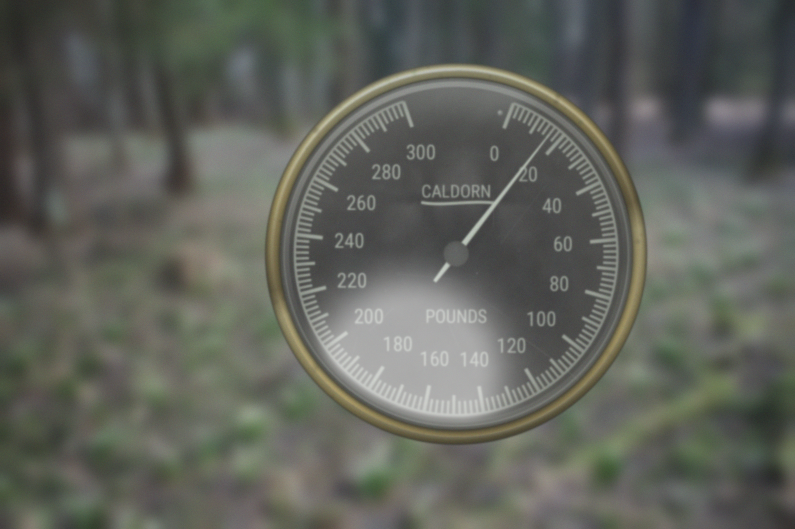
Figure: 16 lb
